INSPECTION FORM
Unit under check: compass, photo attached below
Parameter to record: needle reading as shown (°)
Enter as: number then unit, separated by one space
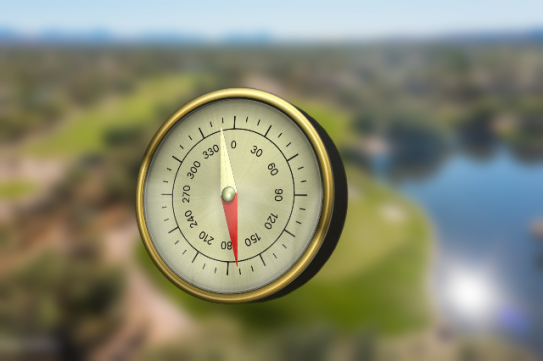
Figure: 170 °
